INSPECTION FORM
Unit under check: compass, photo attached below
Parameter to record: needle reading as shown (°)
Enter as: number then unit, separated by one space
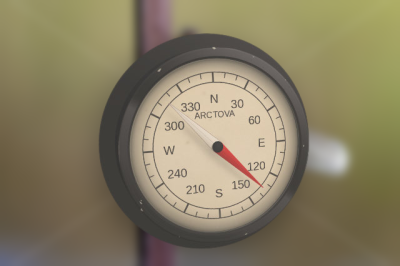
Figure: 135 °
